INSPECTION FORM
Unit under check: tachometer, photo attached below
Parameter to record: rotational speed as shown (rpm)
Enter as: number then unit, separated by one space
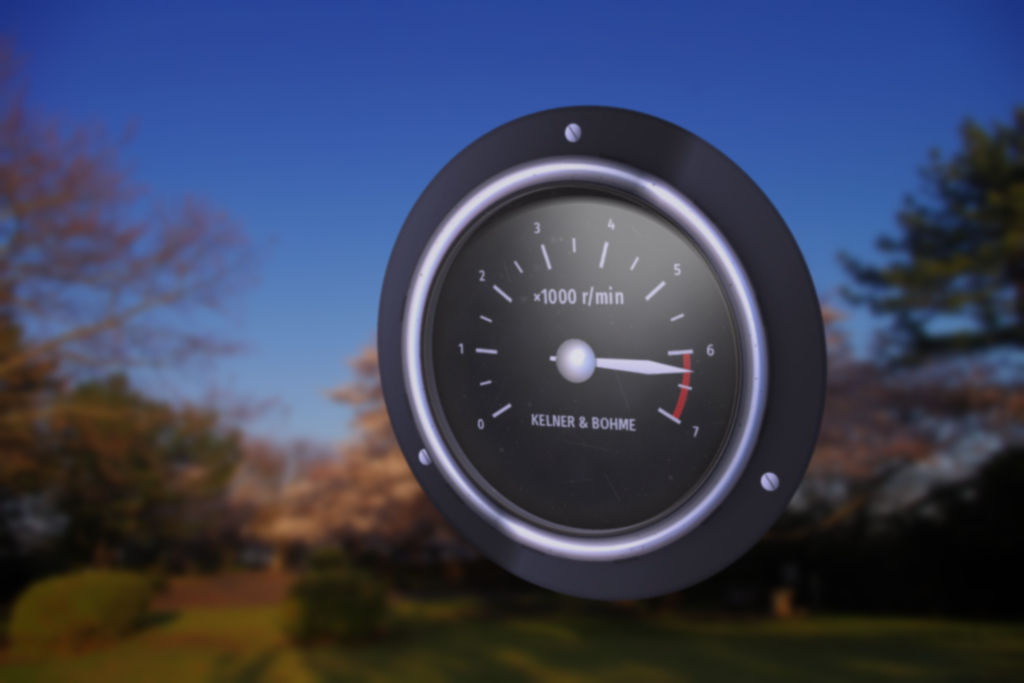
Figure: 6250 rpm
